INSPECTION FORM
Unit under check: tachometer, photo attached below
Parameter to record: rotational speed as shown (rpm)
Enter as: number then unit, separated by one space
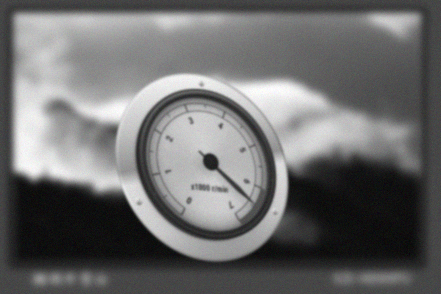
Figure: 6500 rpm
